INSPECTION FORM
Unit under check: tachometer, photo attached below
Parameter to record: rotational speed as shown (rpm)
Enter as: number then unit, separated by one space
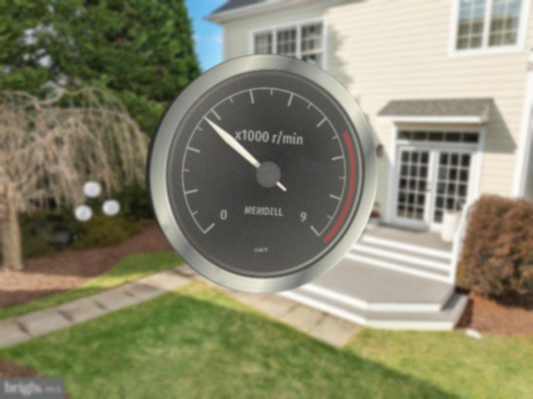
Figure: 2750 rpm
